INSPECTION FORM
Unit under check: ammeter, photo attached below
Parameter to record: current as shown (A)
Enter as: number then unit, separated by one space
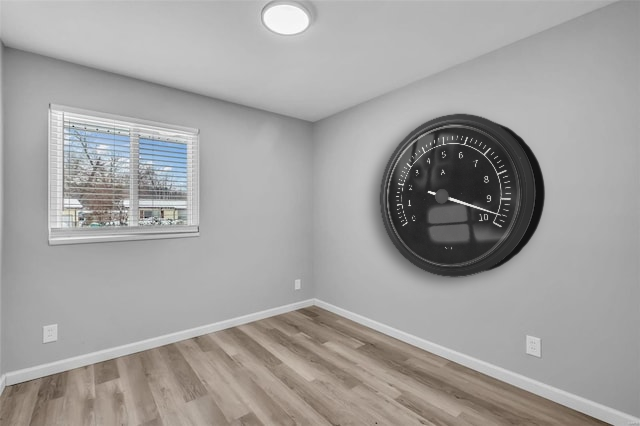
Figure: 9.6 A
